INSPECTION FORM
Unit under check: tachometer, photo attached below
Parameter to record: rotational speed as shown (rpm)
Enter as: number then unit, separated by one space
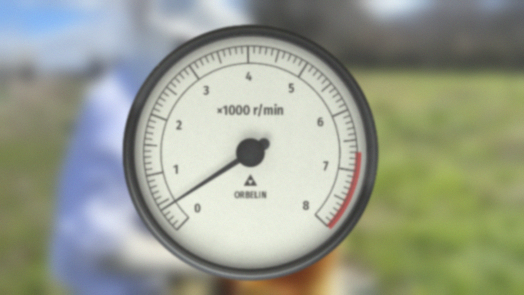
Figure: 400 rpm
